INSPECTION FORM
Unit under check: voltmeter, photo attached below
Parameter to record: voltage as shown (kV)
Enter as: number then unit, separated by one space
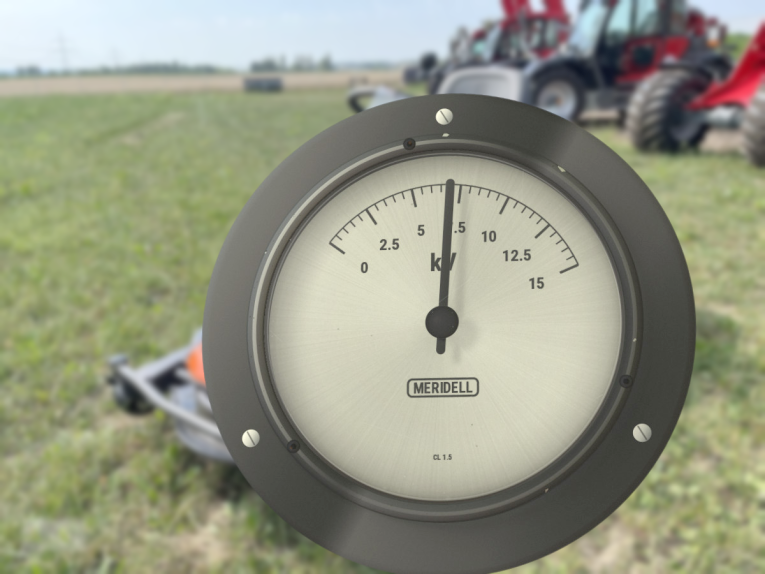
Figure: 7 kV
